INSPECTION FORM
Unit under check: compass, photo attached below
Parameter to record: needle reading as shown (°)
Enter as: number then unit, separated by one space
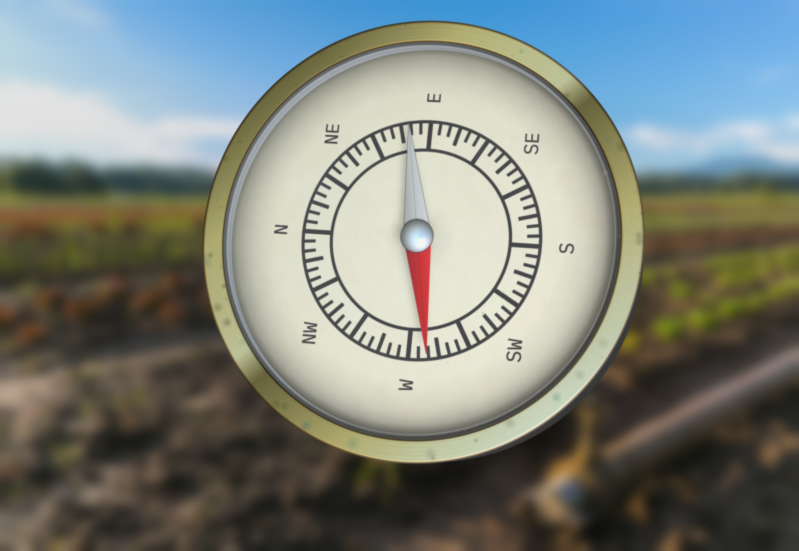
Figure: 260 °
